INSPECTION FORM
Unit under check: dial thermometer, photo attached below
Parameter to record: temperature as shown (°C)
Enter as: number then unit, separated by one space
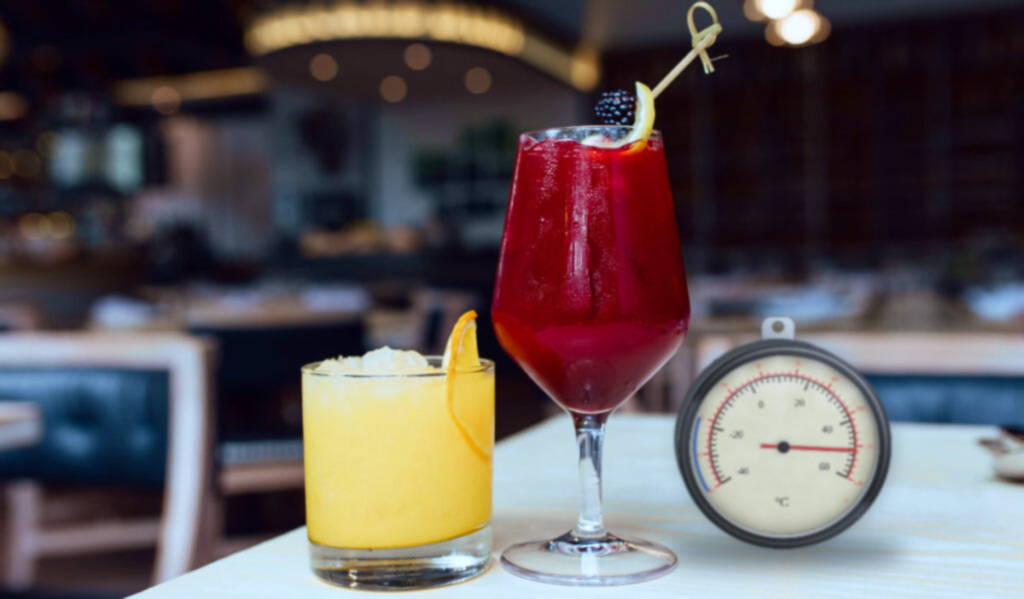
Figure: 50 °C
